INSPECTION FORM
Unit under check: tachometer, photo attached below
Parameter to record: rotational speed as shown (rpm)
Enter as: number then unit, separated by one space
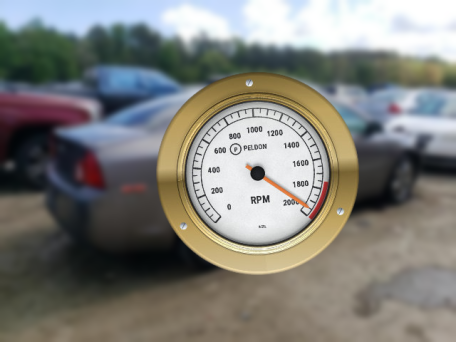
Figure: 1950 rpm
